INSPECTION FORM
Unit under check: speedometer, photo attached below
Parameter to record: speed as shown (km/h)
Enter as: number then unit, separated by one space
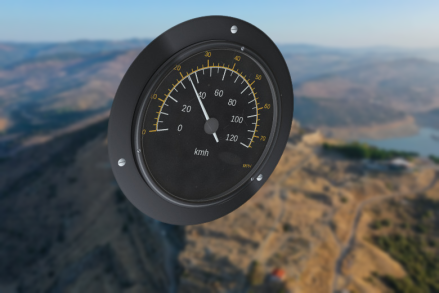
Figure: 35 km/h
